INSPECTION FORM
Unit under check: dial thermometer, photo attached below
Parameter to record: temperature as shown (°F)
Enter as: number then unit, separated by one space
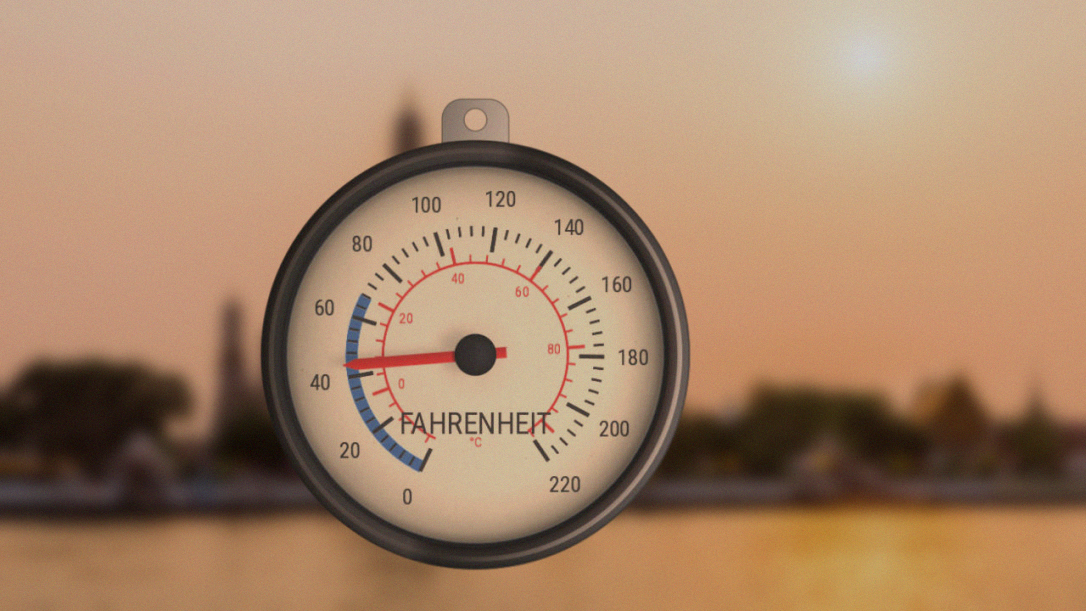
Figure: 44 °F
